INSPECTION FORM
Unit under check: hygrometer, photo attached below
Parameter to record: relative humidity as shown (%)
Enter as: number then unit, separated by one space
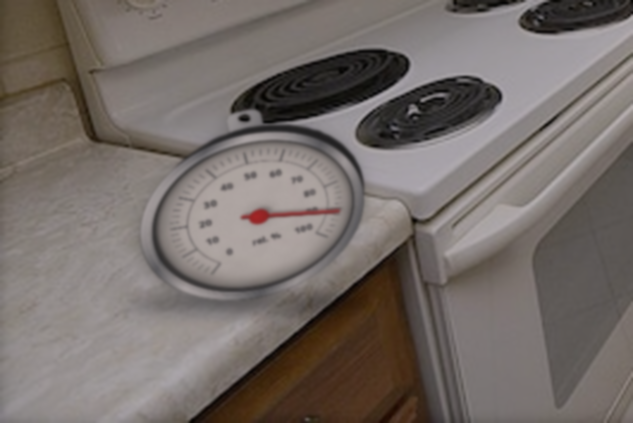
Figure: 90 %
